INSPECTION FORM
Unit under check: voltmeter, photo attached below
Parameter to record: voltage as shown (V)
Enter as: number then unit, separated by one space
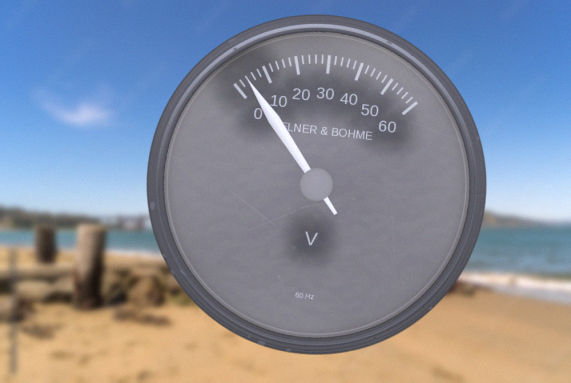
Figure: 4 V
